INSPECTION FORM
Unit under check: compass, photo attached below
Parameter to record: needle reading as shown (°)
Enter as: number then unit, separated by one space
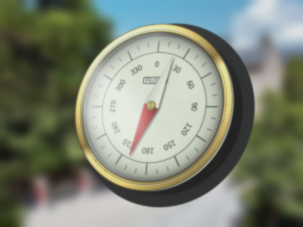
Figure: 200 °
